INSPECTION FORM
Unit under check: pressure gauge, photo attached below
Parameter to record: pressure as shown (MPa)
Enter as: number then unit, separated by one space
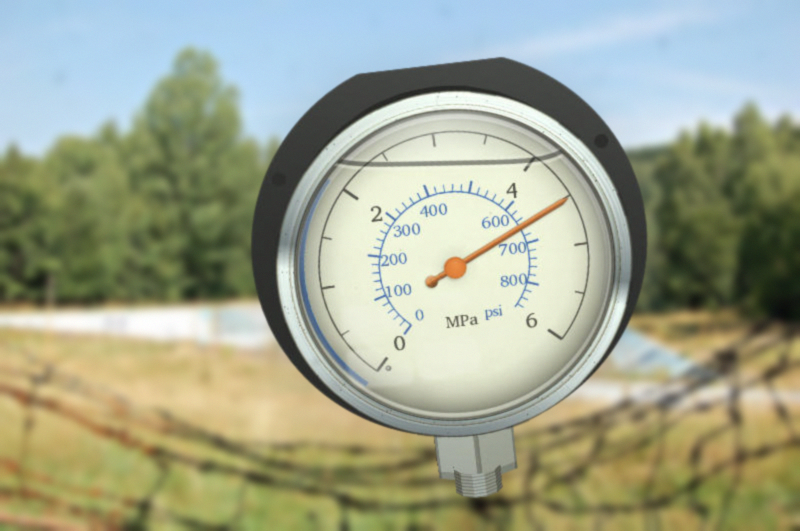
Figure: 4.5 MPa
